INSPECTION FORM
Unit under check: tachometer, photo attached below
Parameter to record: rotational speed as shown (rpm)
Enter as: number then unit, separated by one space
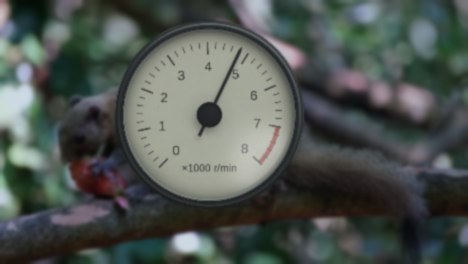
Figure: 4800 rpm
